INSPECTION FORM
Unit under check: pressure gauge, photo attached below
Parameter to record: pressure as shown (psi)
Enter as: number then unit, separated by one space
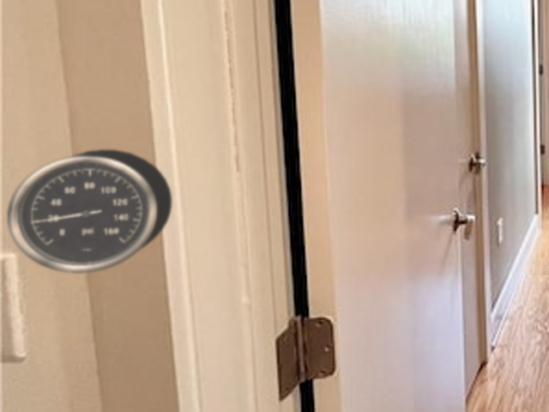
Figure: 20 psi
